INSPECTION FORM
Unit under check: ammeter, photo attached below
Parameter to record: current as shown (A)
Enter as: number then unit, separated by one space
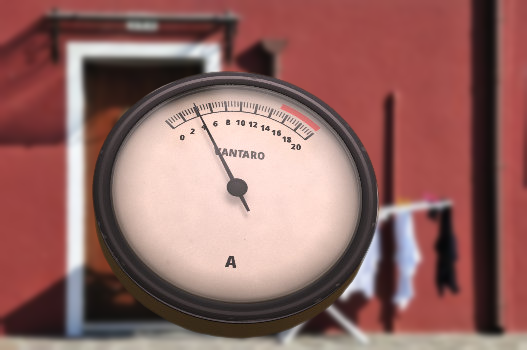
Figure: 4 A
